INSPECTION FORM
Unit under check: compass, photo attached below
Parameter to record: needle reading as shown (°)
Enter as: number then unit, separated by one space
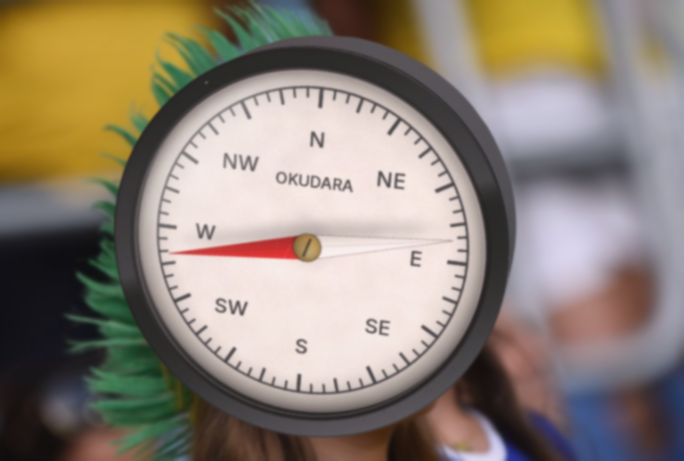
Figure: 260 °
